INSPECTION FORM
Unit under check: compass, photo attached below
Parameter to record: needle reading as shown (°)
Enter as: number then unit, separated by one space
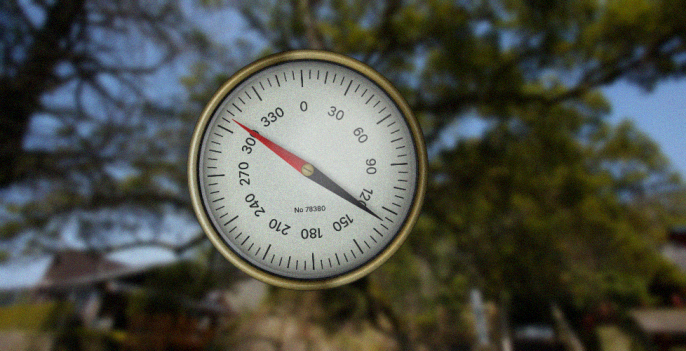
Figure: 307.5 °
